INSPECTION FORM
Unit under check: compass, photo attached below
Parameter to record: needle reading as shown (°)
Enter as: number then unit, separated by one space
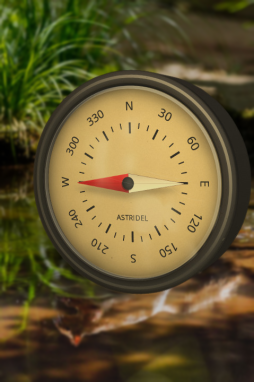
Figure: 270 °
